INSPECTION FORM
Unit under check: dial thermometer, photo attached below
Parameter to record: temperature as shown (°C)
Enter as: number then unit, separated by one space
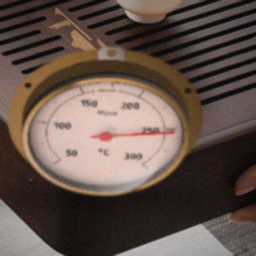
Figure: 250 °C
